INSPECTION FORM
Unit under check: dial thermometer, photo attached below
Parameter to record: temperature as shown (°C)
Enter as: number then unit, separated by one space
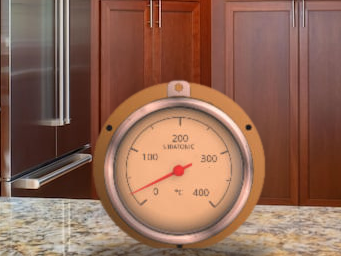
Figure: 25 °C
